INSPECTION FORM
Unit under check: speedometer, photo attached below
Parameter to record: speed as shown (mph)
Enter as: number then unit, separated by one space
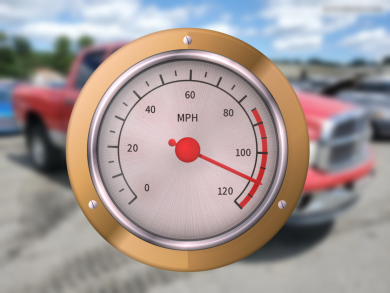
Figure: 110 mph
